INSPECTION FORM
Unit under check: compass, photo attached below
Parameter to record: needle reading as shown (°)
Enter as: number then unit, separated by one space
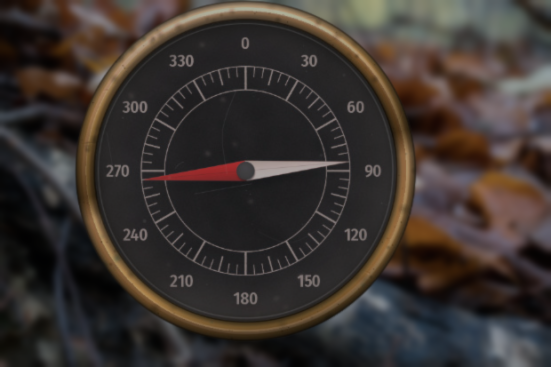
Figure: 265 °
